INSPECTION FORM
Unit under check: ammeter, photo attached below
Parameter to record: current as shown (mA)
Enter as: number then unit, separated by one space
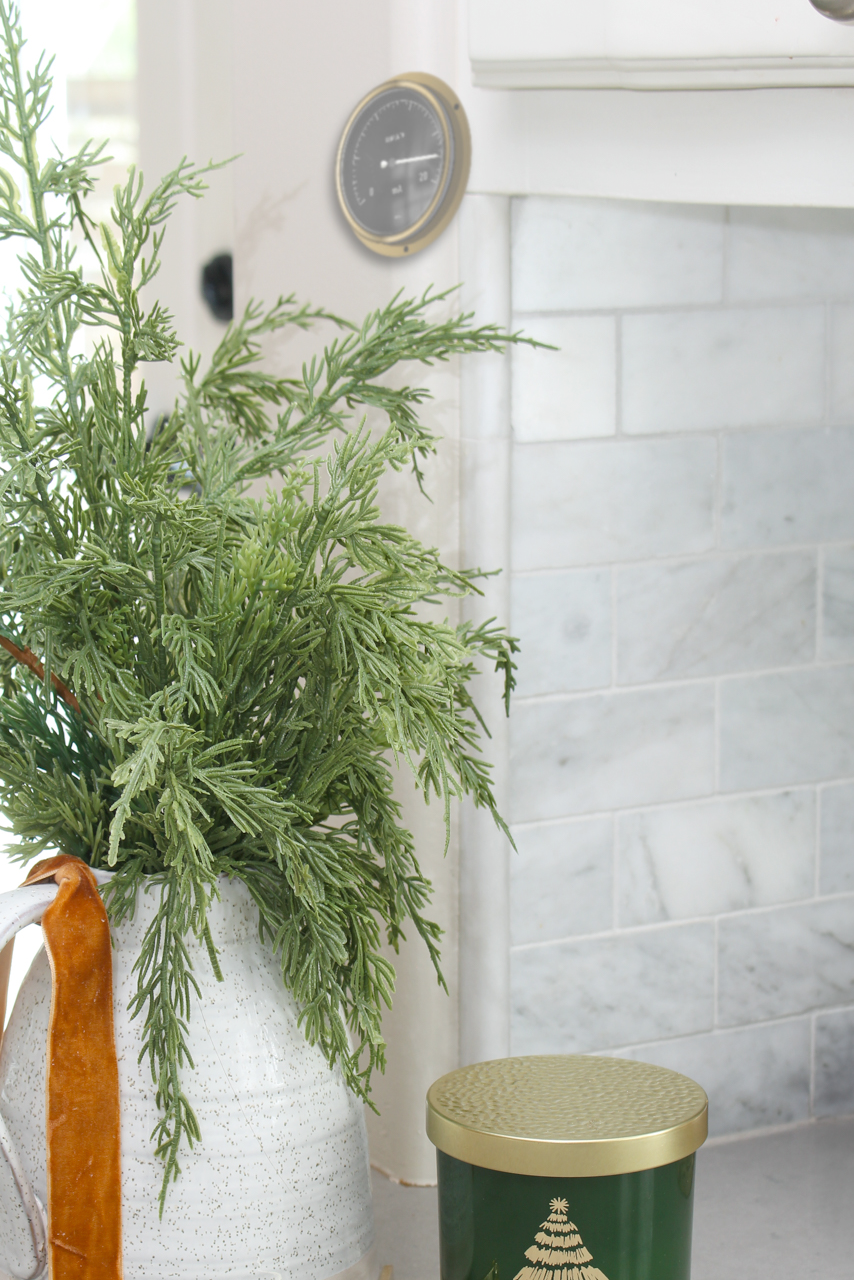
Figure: 18 mA
